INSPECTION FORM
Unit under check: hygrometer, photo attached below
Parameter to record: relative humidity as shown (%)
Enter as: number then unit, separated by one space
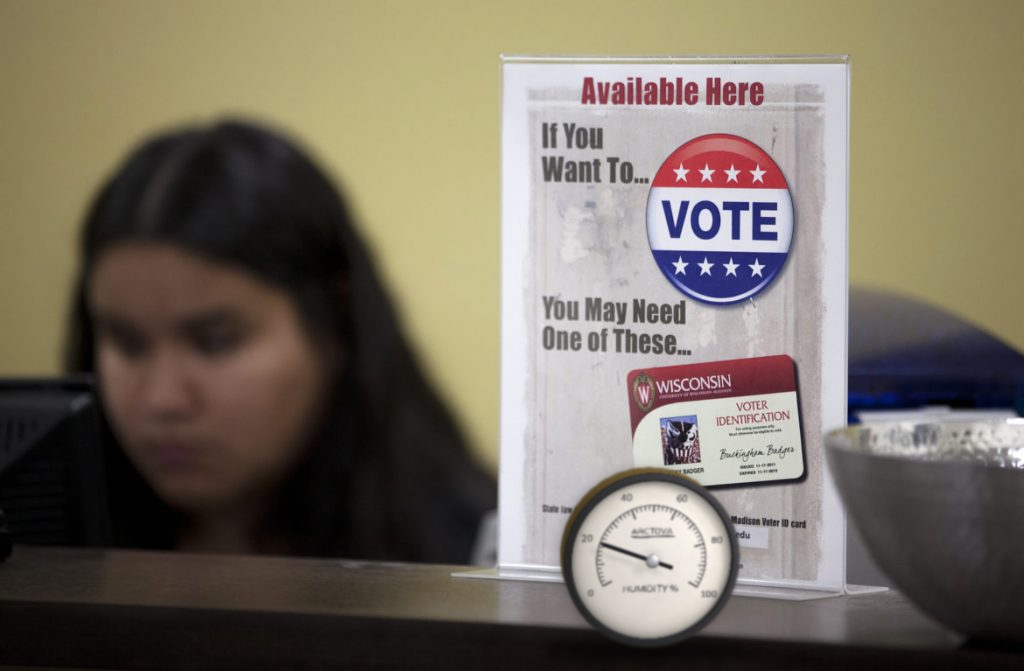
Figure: 20 %
